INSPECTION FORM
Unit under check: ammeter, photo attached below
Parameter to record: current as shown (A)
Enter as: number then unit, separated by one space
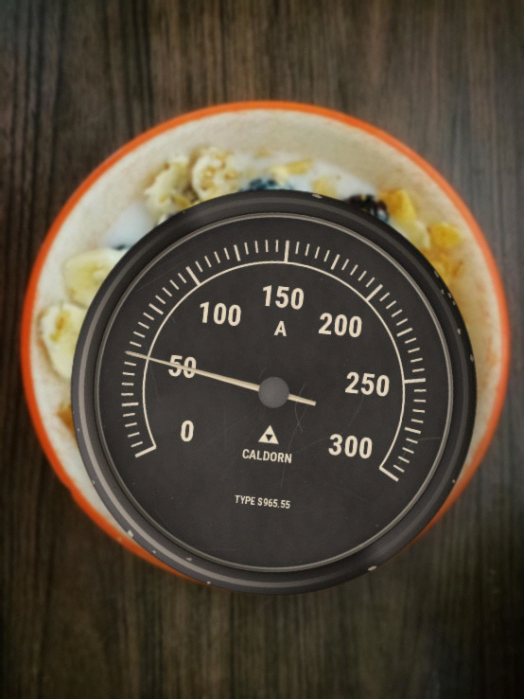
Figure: 50 A
